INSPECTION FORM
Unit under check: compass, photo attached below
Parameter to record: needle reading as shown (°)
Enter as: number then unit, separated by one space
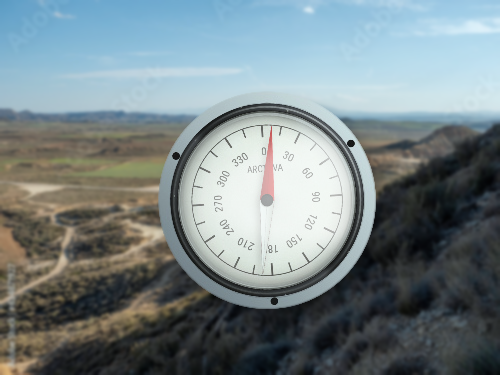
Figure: 7.5 °
